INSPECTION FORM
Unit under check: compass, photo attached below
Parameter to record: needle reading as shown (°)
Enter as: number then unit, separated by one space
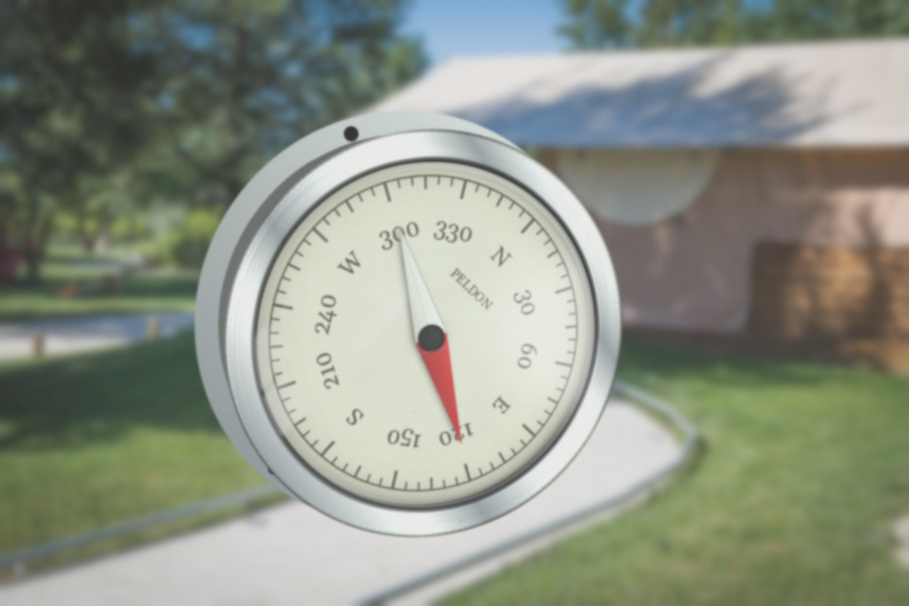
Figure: 120 °
